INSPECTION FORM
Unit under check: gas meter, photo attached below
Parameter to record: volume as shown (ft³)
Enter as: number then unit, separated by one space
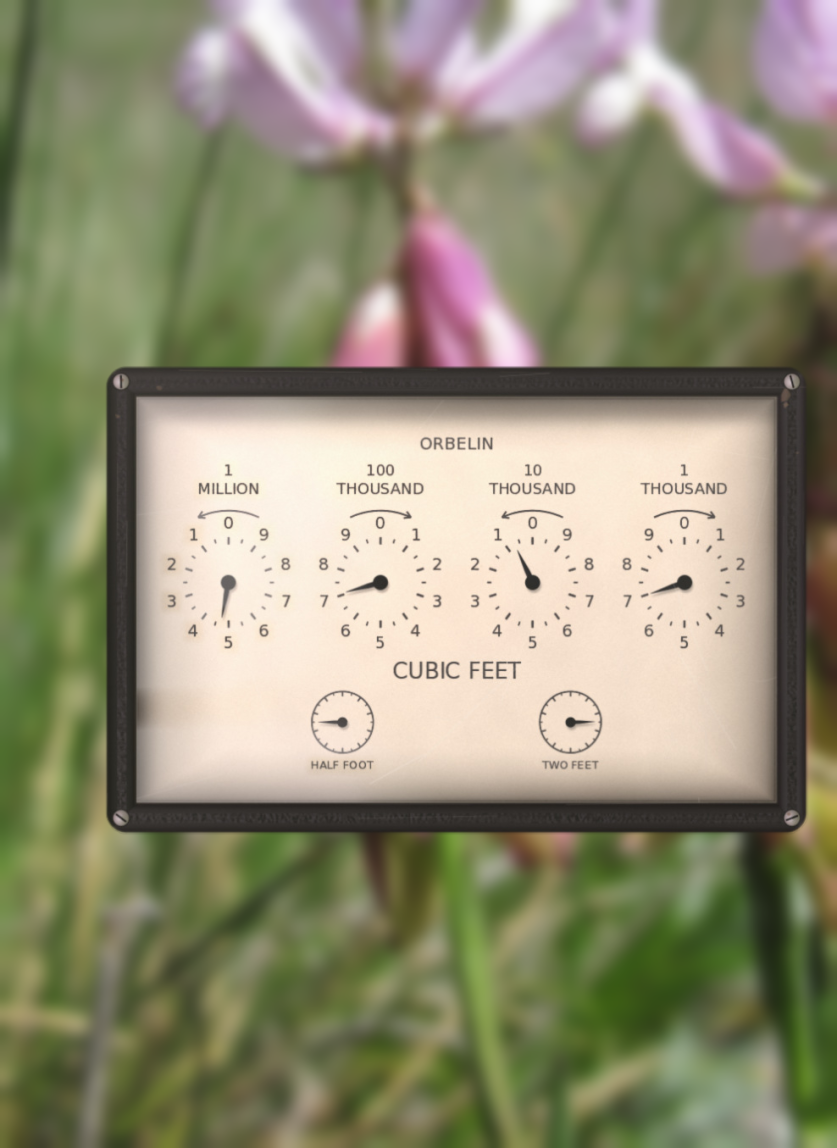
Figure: 470700 ft³
